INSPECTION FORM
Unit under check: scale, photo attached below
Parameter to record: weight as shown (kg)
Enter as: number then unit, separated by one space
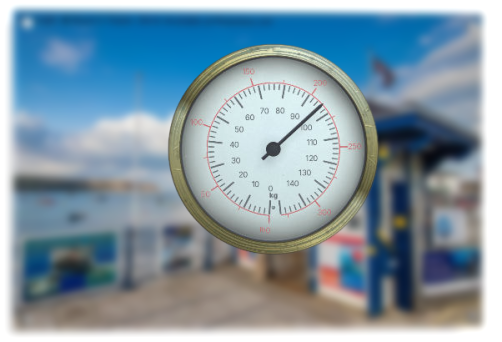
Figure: 96 kg
